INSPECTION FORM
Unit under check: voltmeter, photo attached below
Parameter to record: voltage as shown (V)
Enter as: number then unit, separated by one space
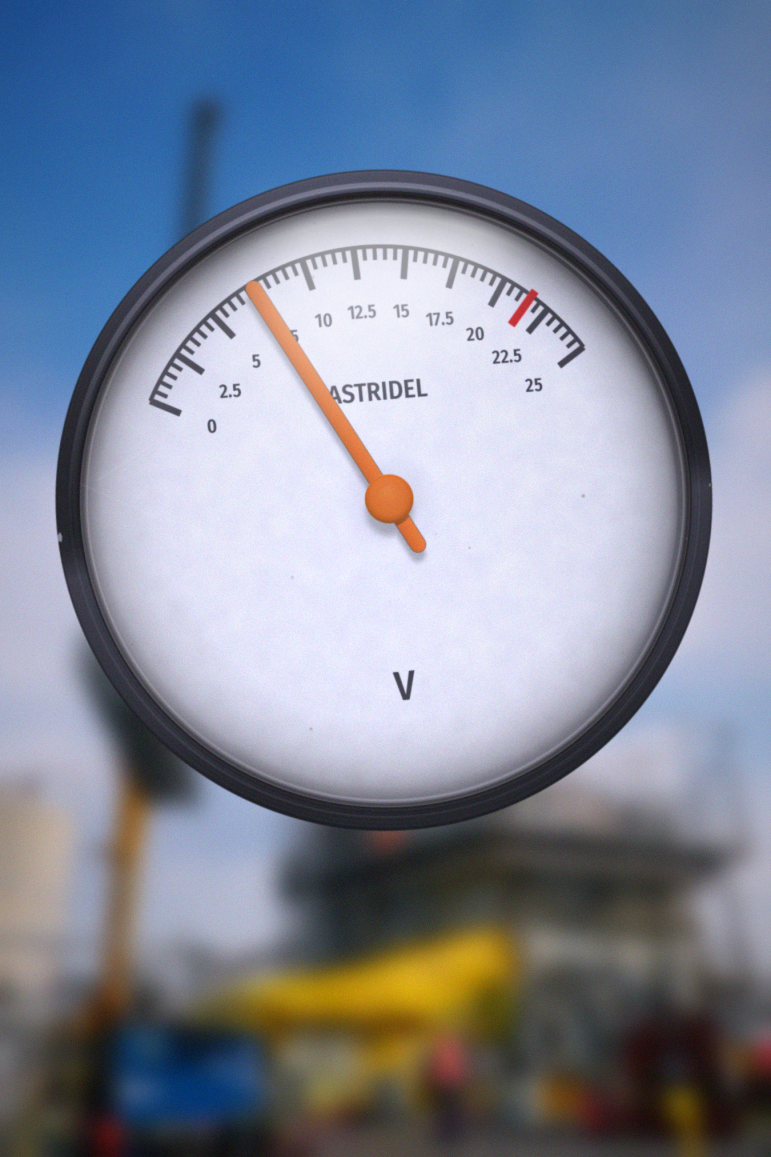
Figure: 7.25 V
